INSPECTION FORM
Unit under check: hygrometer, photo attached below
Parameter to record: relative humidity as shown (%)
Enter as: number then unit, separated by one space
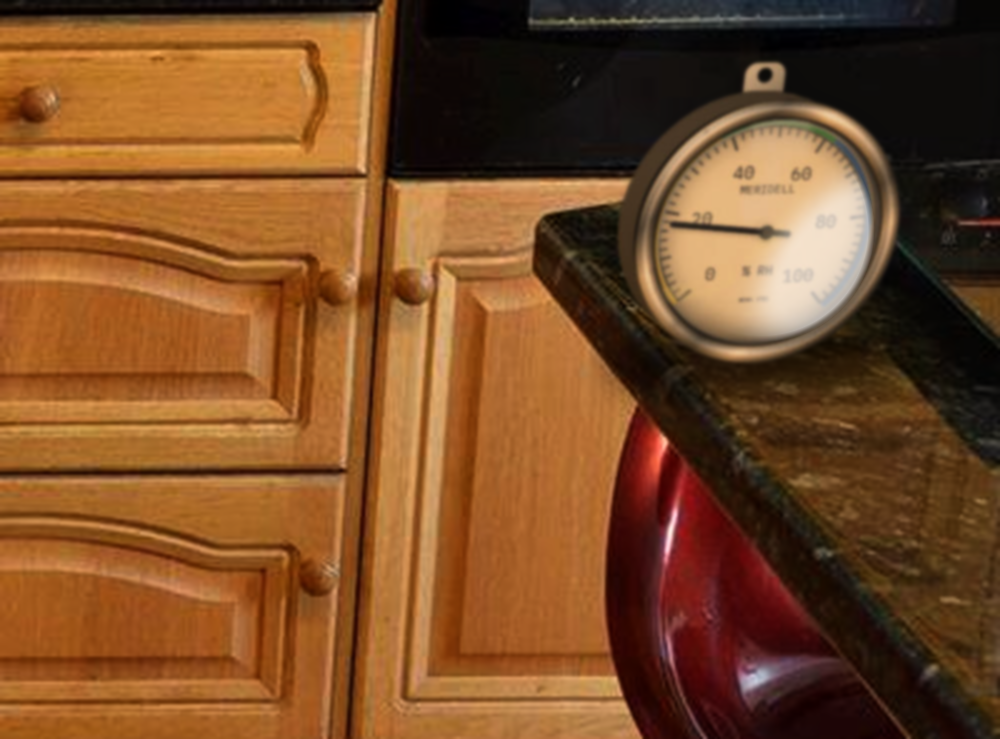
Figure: 18 %
